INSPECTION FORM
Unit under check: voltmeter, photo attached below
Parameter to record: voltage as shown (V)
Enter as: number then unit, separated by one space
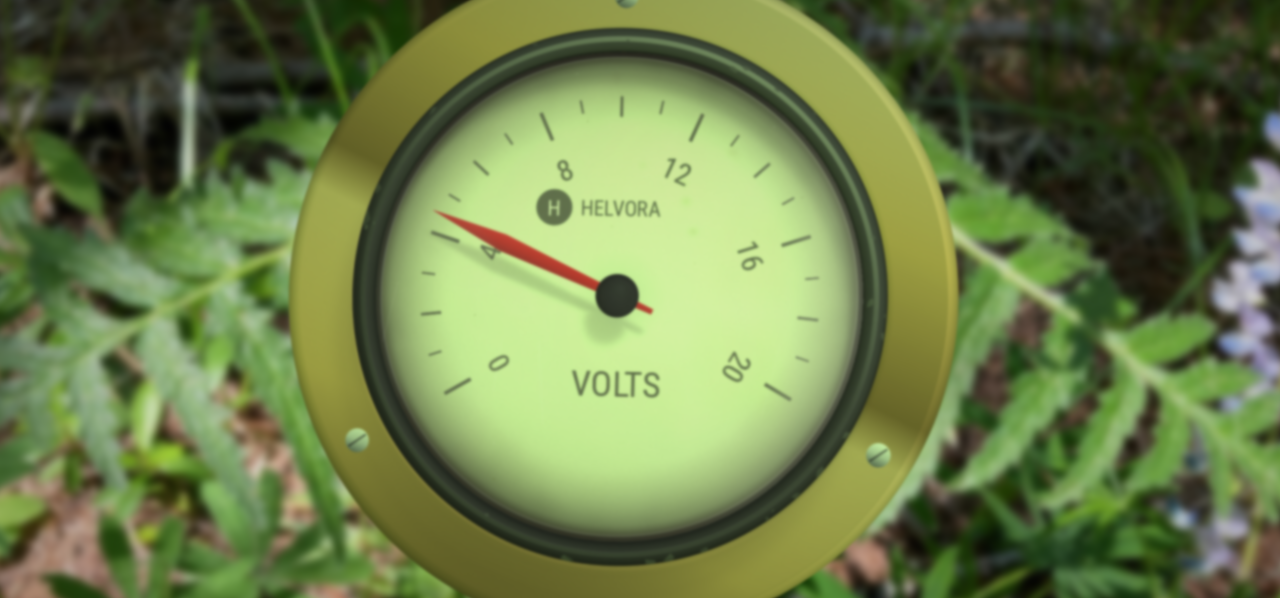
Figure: 4.5 V
